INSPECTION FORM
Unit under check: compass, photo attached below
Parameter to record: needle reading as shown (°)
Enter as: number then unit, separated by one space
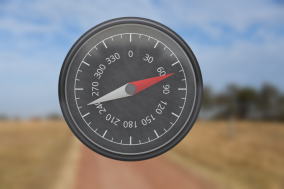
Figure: 70 °
